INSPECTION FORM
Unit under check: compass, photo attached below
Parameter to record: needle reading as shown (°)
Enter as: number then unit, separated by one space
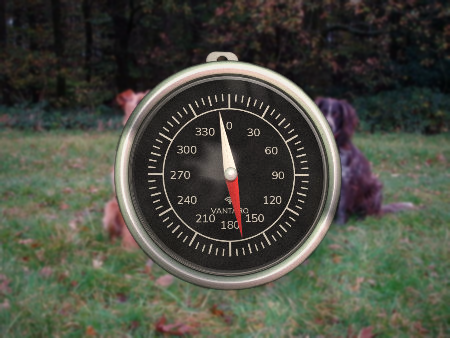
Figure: 170 °
